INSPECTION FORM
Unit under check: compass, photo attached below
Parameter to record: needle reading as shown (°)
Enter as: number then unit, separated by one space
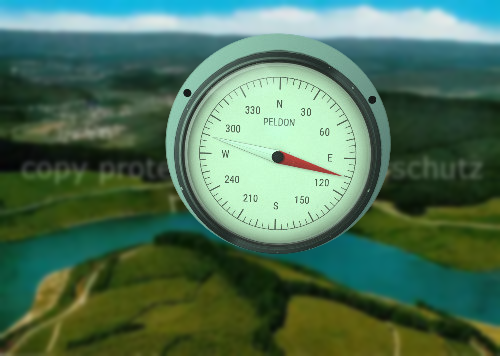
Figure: 105 °
